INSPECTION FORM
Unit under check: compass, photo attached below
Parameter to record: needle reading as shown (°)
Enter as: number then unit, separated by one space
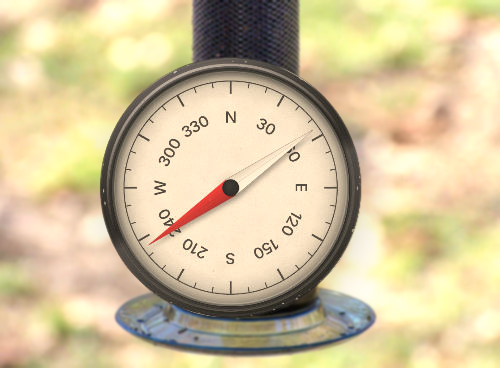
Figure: 235 °
